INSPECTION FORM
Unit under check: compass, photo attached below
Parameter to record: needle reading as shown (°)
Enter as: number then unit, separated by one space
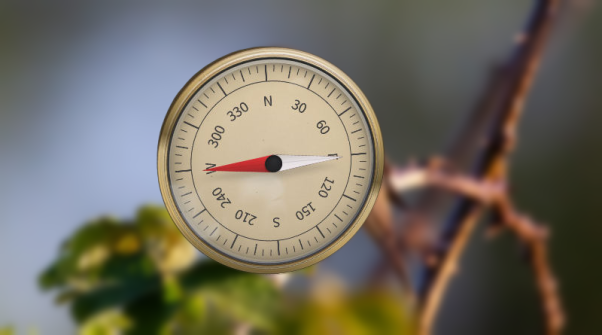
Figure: 270 °
